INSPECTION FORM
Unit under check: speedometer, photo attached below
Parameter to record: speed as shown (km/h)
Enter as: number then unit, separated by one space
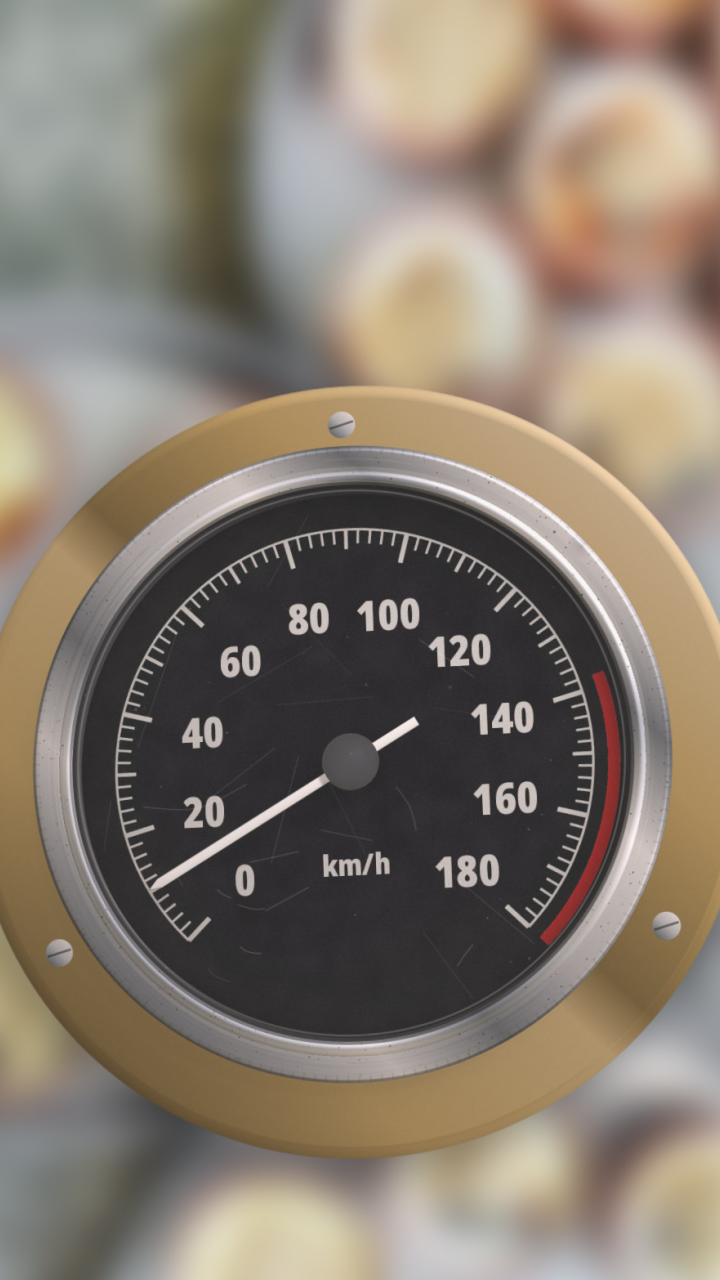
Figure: 10 km/h
